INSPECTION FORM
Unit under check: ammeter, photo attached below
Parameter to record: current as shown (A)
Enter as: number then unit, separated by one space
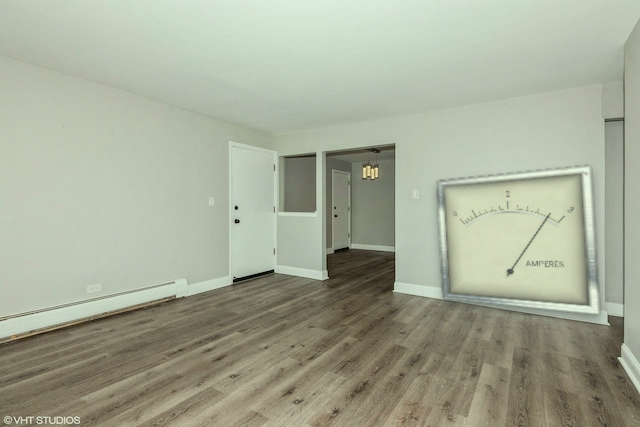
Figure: 2.8 A
